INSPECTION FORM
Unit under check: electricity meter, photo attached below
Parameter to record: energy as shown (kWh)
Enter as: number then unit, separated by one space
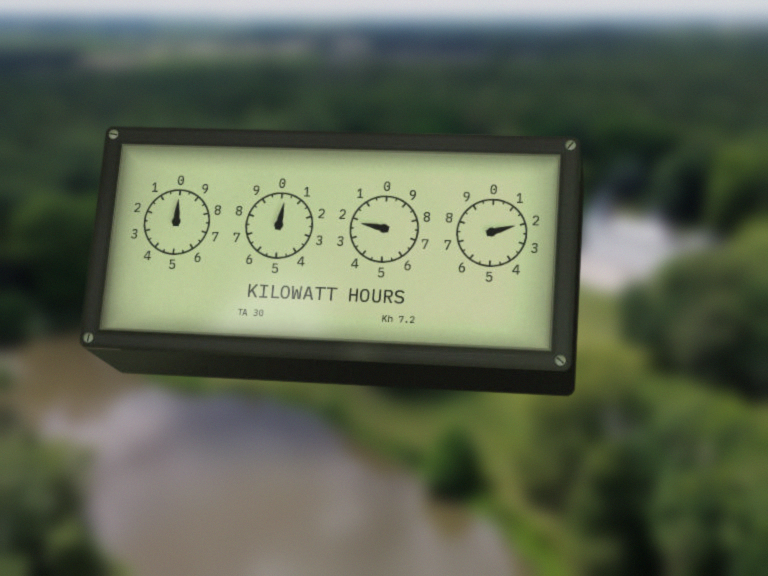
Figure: 22 kWh
